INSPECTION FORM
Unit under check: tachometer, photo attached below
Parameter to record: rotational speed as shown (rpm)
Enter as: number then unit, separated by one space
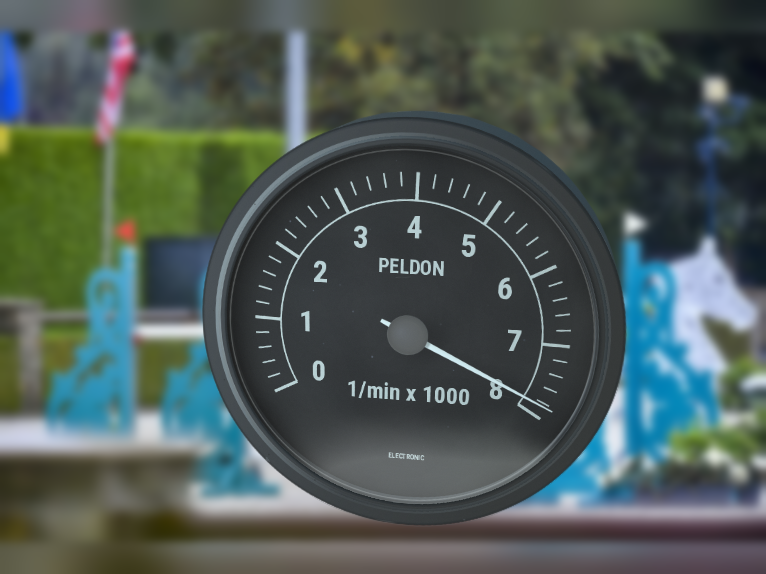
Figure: 7800 rpm
